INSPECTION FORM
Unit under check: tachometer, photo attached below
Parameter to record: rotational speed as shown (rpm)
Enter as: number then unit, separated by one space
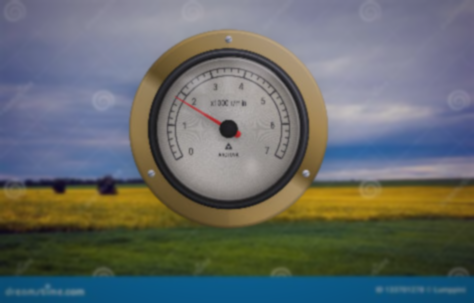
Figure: 1800 rpm
